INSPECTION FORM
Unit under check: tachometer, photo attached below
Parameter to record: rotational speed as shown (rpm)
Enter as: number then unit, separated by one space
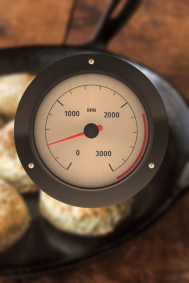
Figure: 400 rpm
